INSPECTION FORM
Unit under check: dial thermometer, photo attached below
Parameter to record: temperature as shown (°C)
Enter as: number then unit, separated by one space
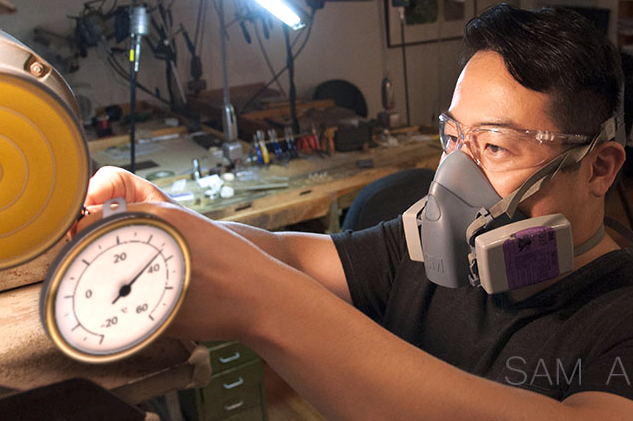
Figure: 35 °C
